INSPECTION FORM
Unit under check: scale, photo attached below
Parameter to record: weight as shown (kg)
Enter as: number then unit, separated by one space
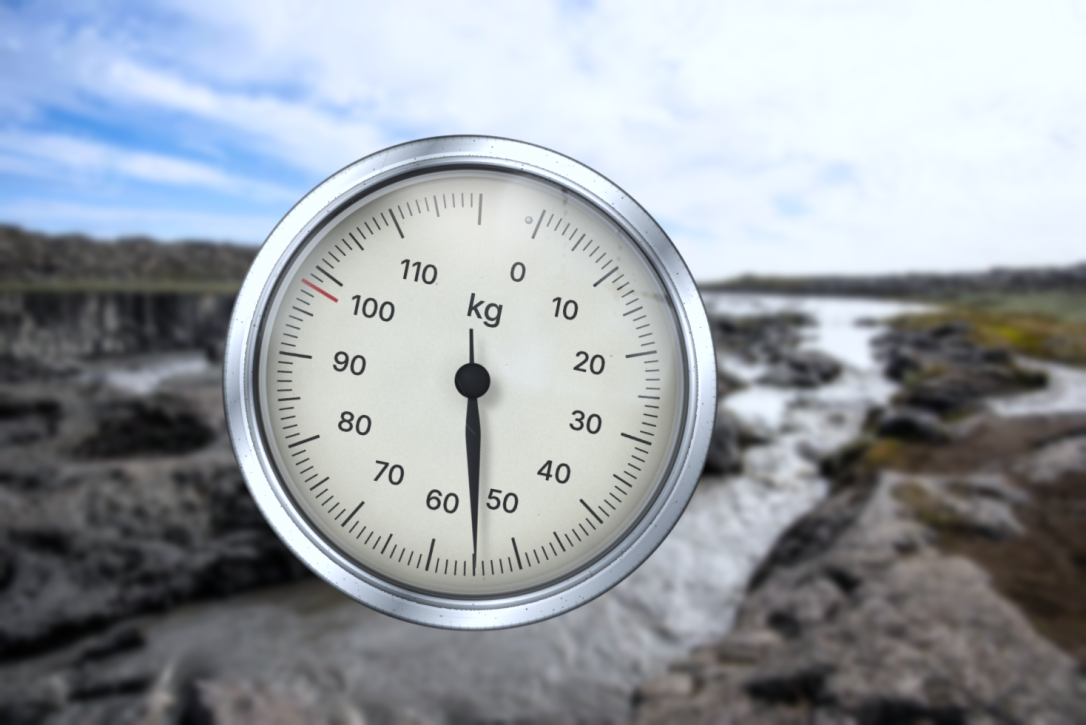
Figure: 55 kg
